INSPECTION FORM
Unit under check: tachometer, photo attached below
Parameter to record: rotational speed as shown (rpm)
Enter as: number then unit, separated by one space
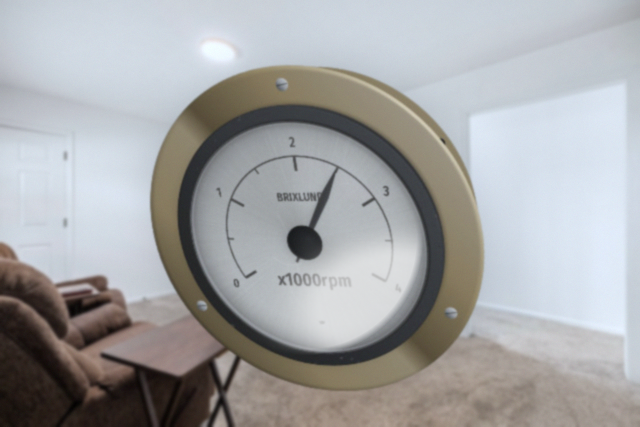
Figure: 2500 rpm
